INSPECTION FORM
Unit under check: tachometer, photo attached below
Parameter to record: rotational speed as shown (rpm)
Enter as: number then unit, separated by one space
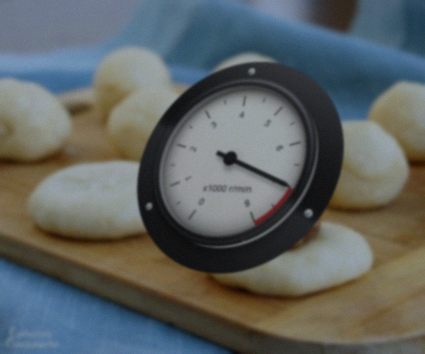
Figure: 7000 rpm
